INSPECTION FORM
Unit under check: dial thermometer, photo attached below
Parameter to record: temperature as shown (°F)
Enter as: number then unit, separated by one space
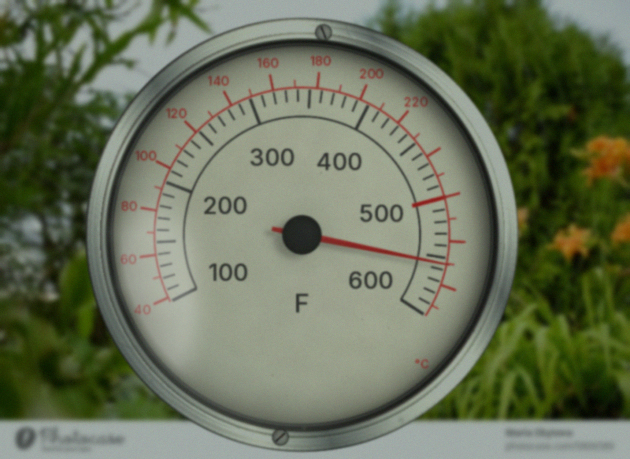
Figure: 555 °F
